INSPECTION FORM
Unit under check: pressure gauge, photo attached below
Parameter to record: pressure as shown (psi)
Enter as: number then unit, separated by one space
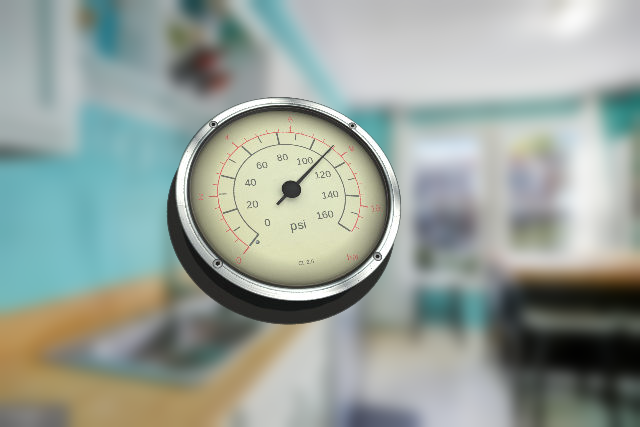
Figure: 110 psi
